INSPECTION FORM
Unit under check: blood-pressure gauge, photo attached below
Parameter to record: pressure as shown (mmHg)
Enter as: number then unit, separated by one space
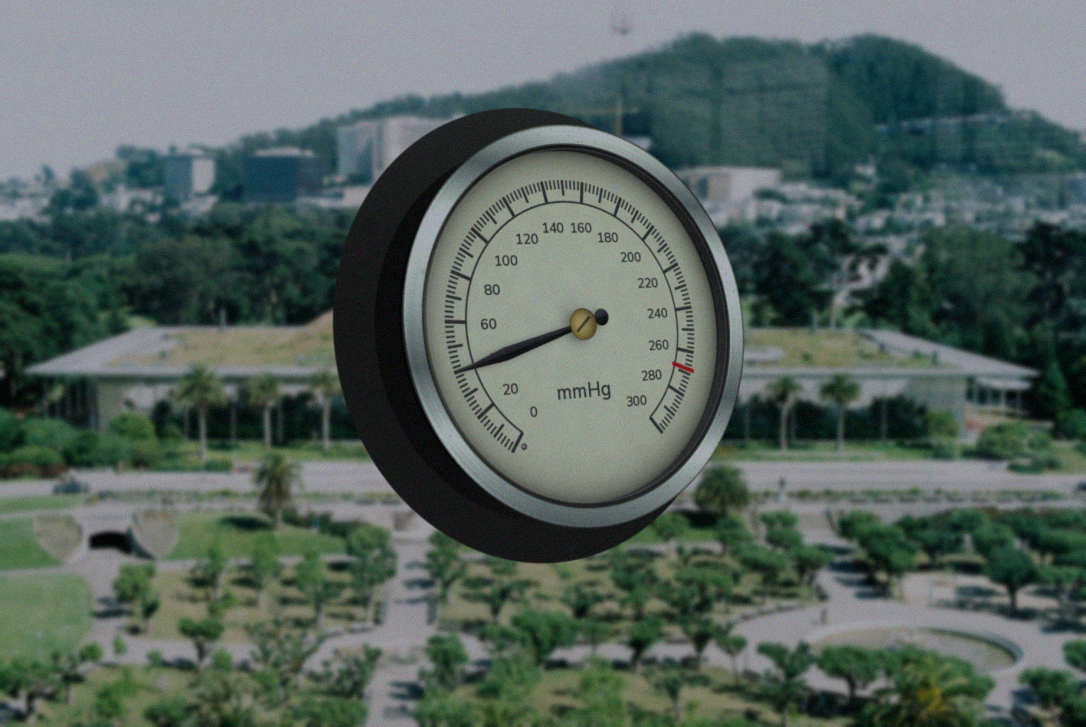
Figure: 40 mmHg
